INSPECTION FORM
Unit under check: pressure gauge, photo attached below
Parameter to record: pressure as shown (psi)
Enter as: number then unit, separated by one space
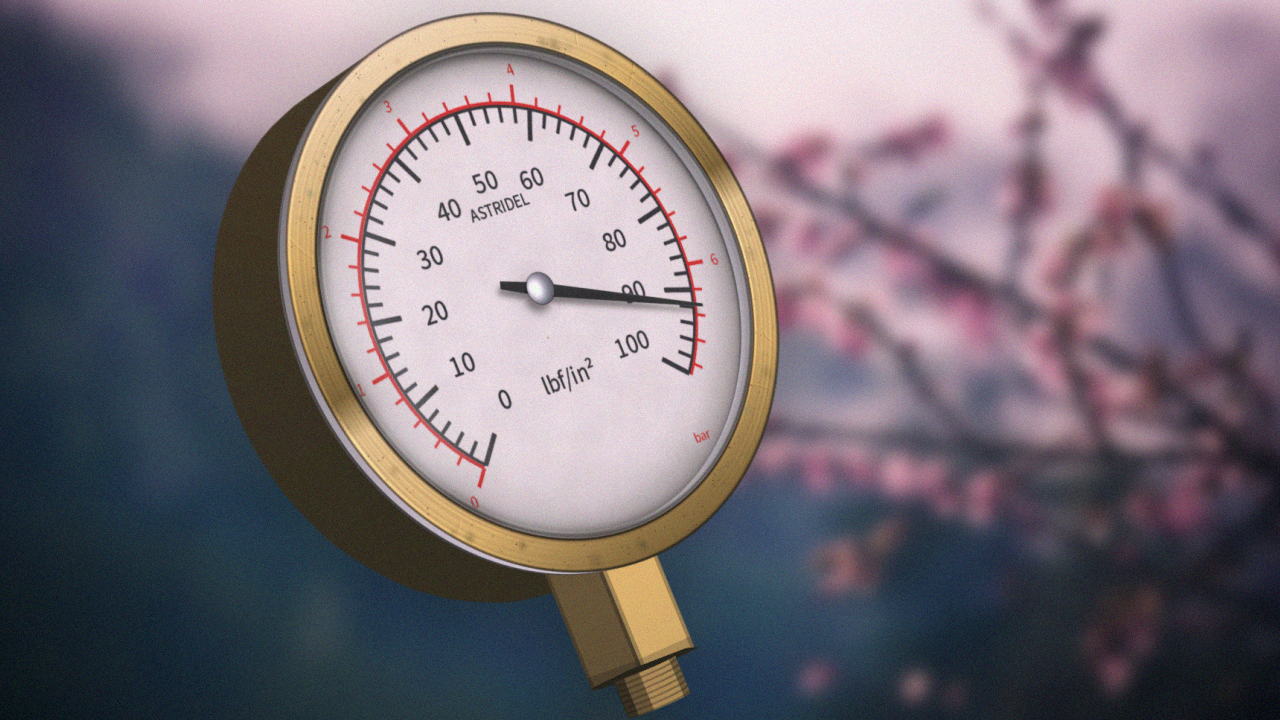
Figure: 92 psi
